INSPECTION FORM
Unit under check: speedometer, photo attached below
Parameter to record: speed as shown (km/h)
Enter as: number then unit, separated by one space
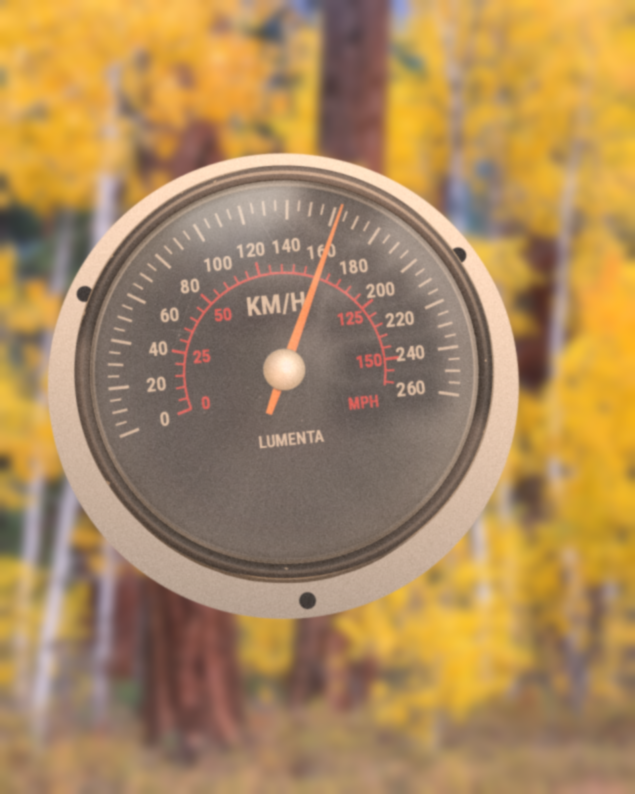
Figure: 162.5 km/h
